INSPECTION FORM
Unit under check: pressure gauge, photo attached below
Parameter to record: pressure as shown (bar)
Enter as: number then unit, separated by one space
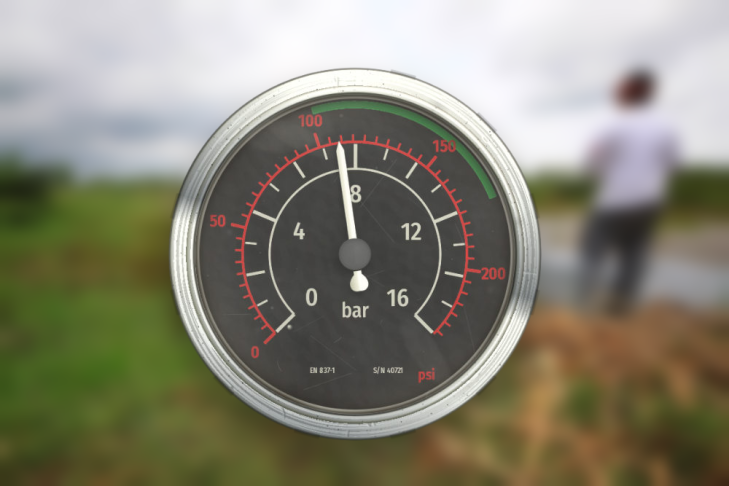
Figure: 7.5 bar
